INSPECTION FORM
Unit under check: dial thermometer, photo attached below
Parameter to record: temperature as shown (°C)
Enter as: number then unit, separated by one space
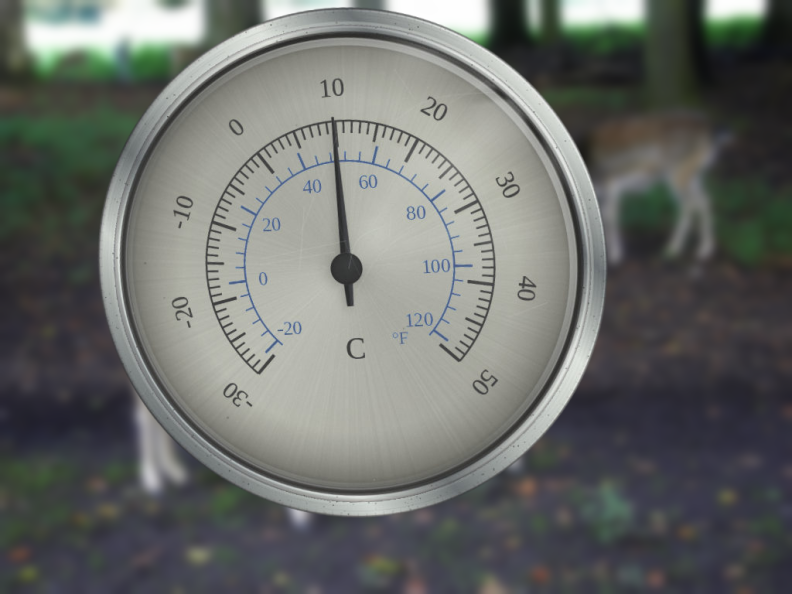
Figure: 10 °C
